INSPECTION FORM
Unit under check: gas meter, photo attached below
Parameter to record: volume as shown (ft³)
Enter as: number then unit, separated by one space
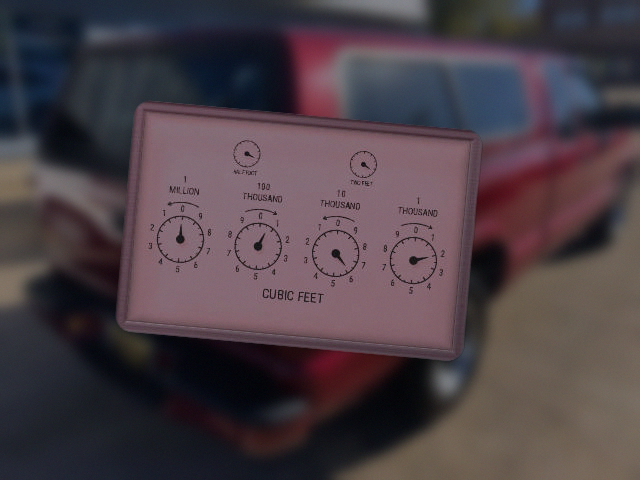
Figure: 6200 ft³
